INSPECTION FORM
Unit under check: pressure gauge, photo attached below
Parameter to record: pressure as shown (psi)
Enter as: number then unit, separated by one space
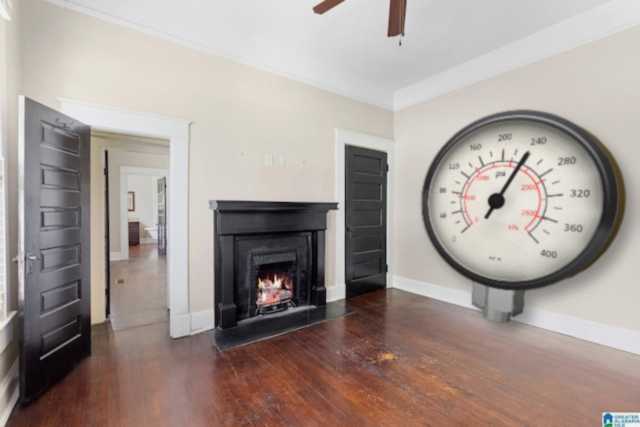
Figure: 240 psi
